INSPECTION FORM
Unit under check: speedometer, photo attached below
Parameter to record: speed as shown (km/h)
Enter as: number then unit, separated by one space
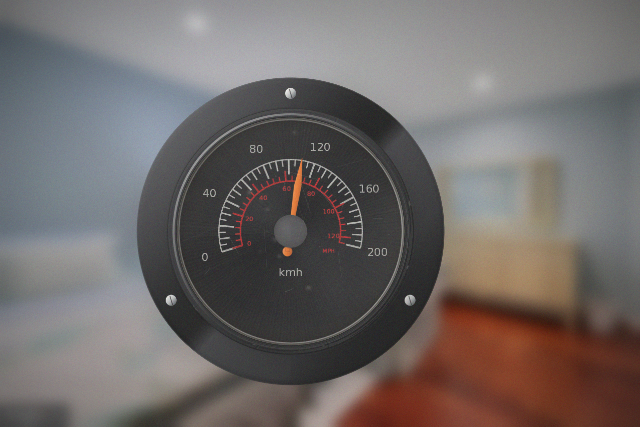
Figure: 110 km/h
